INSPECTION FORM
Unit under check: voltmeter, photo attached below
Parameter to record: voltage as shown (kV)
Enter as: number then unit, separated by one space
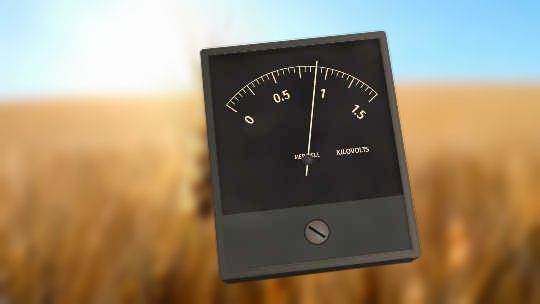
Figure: 0.9 kV
